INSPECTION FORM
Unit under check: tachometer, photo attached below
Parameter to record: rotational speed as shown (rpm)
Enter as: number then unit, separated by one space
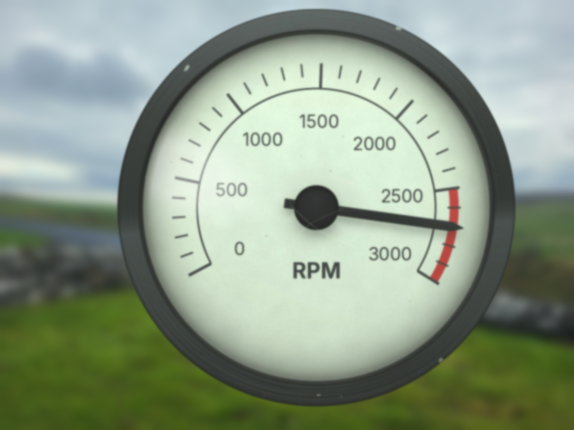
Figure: 2700 rpm
